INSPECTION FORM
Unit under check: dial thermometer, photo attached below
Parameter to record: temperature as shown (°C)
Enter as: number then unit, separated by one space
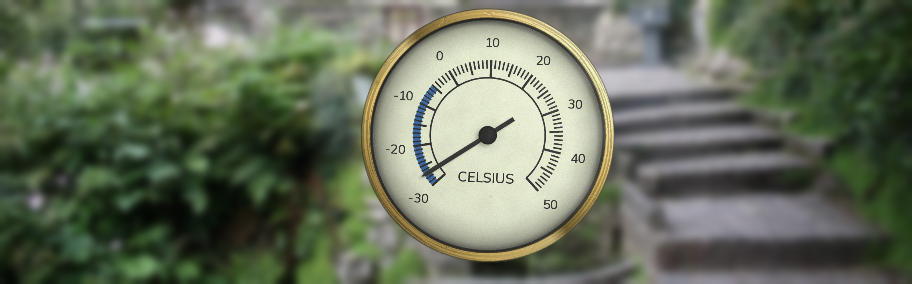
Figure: -27 °C
